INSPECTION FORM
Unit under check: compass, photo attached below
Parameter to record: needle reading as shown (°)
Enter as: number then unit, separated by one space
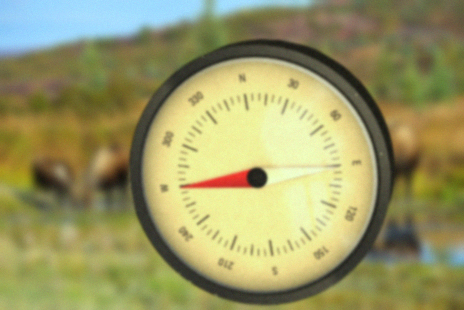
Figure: 270 °
